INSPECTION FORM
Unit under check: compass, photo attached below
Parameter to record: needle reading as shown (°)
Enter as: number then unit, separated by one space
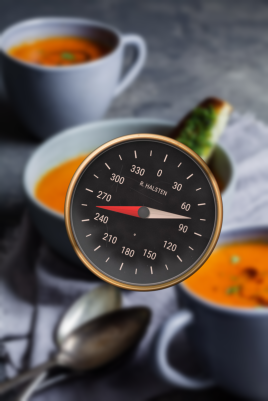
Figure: 255 °
